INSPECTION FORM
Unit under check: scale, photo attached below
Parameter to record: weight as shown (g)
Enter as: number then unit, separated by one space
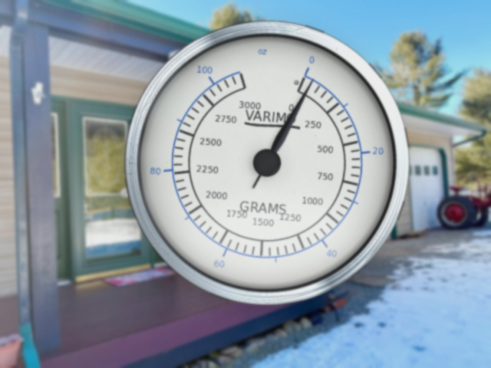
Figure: 50 g
